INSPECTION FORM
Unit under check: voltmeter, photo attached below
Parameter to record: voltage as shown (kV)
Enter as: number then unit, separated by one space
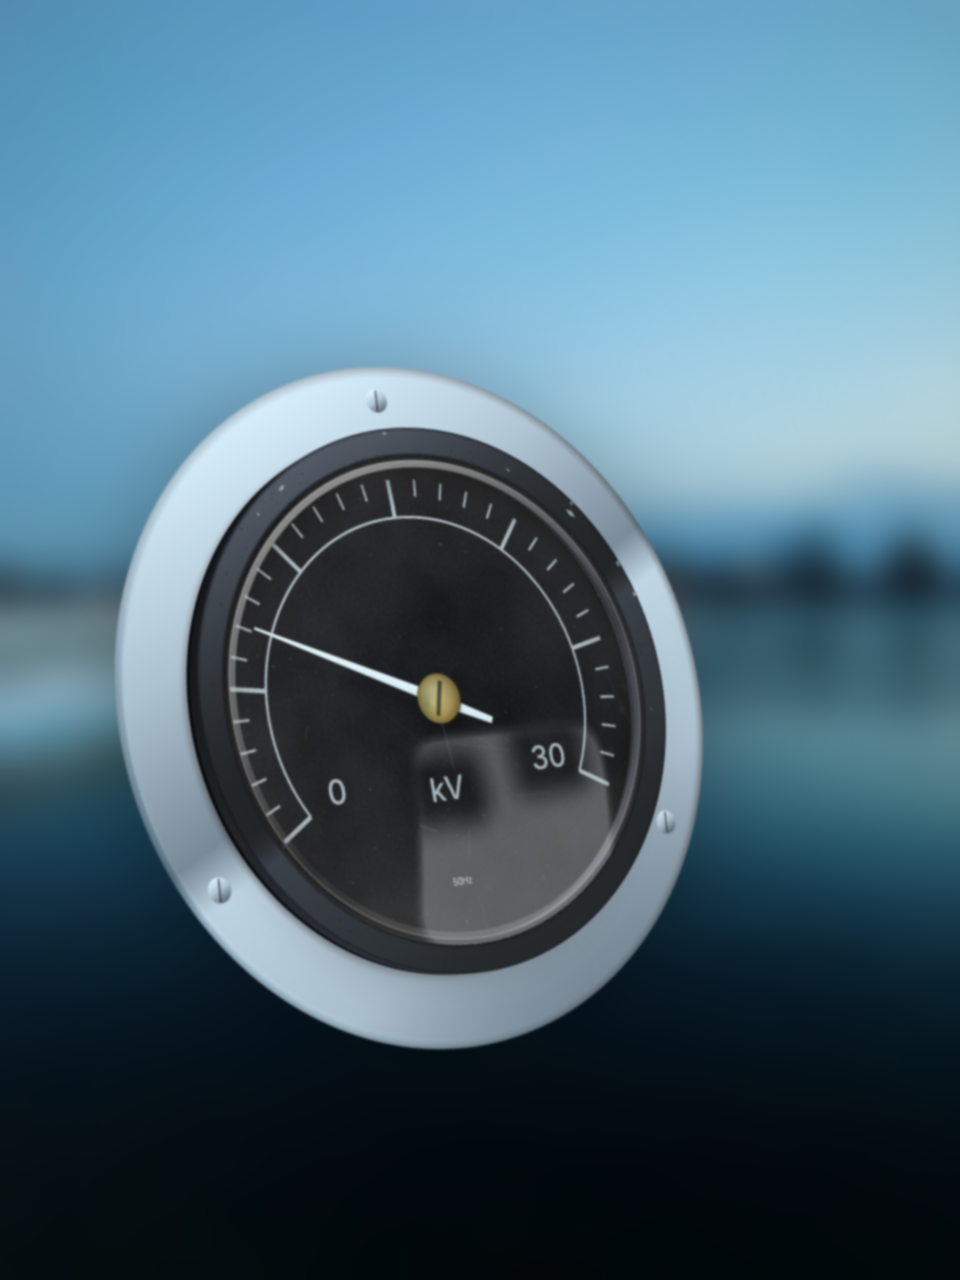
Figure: 7 kV
